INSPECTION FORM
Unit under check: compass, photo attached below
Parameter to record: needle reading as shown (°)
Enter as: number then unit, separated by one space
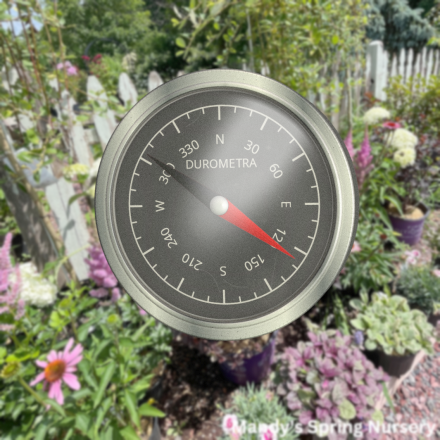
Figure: 125 °
